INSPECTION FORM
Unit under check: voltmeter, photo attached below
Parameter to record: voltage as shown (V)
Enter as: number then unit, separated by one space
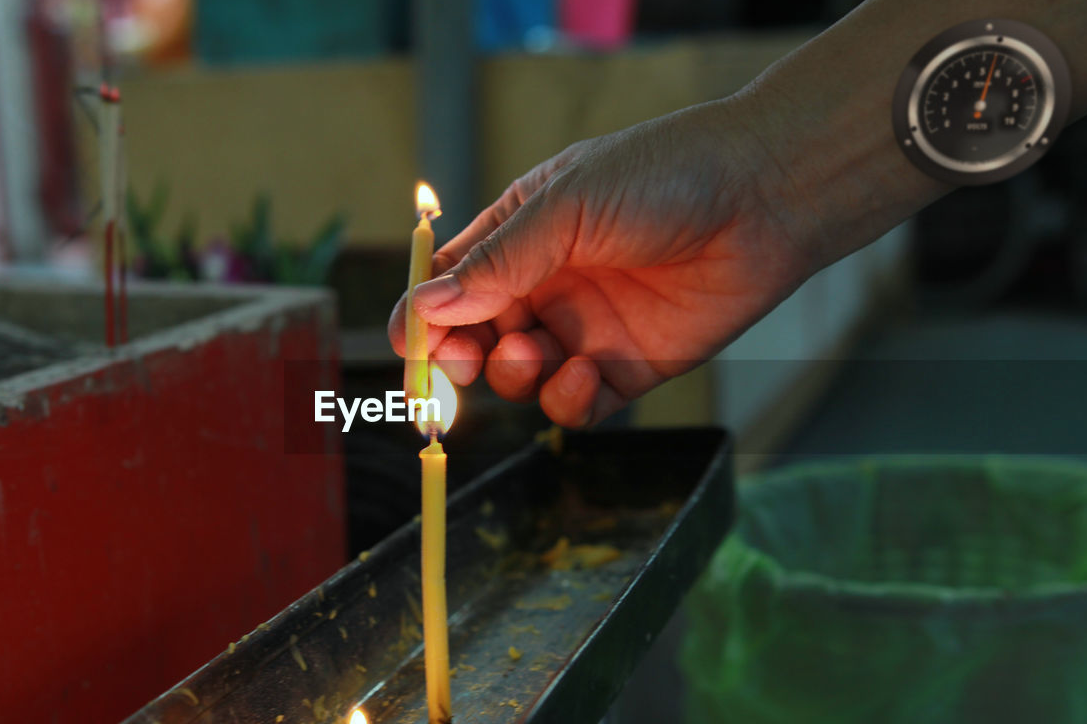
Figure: 5.5 V
